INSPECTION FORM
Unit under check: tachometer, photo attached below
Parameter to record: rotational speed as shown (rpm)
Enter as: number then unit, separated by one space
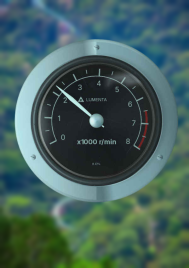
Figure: 2250 rpm
